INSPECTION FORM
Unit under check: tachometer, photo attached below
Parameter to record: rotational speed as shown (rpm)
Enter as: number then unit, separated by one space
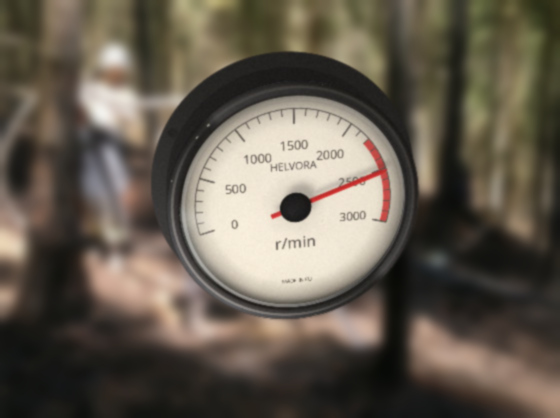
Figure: 2500 rpm
